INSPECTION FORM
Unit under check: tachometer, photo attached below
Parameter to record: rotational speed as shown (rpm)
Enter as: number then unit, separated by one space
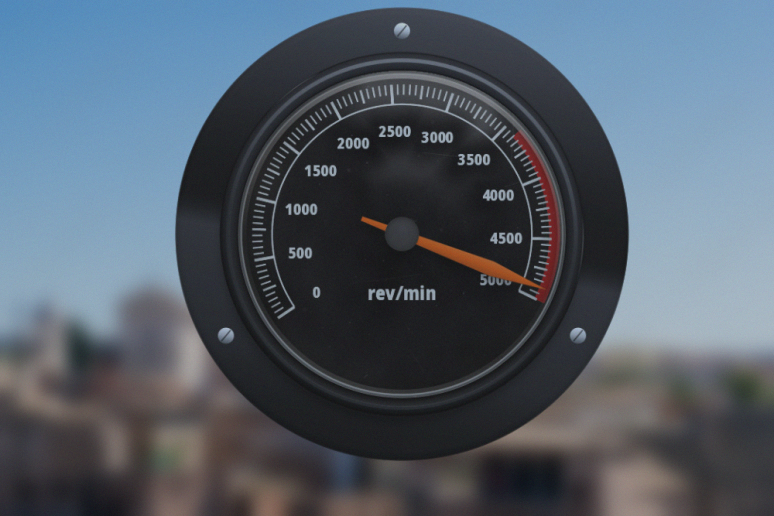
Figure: 4900 rpm
